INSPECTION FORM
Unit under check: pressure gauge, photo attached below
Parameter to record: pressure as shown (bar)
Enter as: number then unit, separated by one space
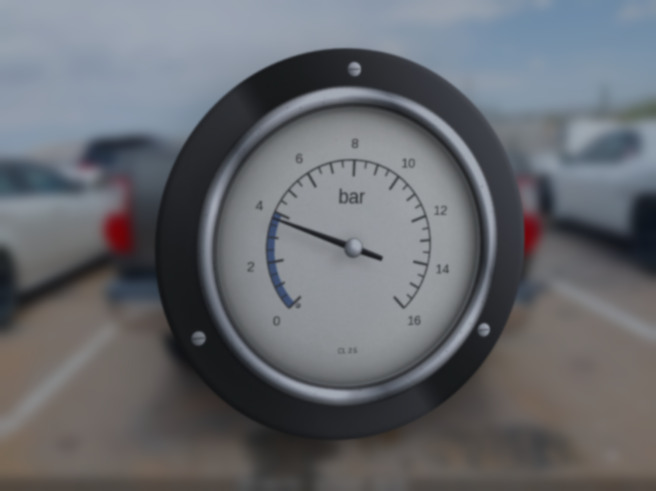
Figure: 3.75 bar
